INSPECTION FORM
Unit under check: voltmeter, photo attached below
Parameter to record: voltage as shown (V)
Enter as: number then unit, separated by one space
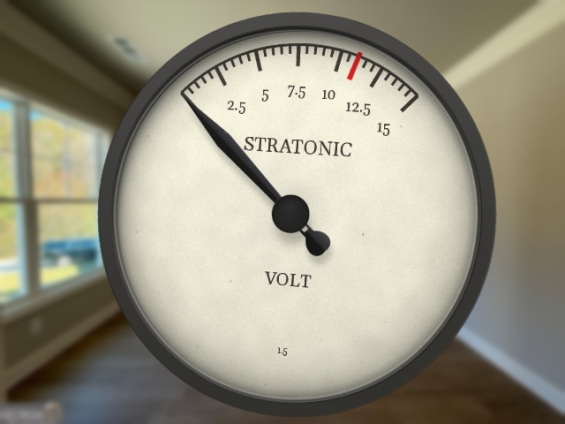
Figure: 0 V
